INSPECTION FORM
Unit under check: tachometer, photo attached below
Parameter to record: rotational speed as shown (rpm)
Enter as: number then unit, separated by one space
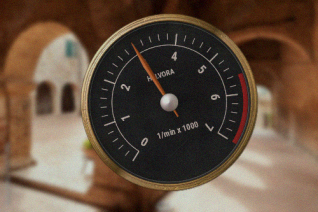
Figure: 3000 rpm
